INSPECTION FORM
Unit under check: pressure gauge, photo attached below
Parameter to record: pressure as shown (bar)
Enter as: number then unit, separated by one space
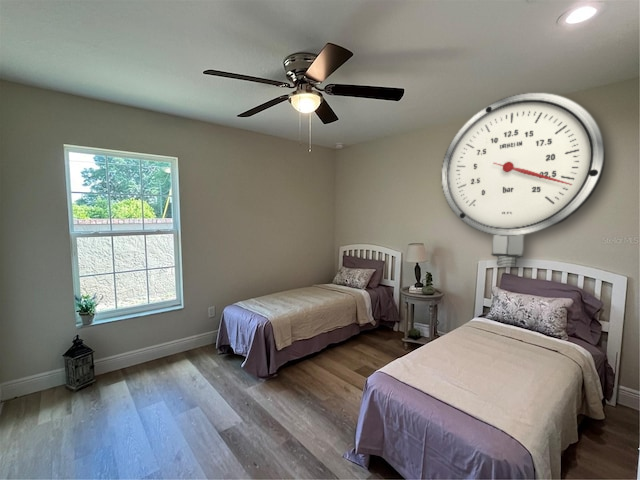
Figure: 23 bar
